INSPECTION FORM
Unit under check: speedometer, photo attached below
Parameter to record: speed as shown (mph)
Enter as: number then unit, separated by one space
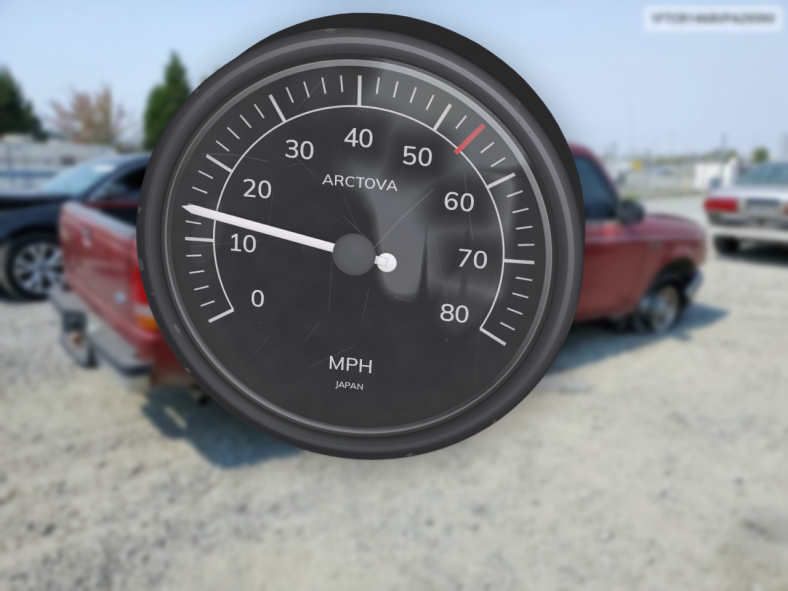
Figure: 14 mph
